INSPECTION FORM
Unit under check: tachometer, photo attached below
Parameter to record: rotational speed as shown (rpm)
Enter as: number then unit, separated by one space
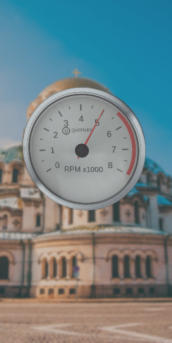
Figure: 5000 rpm
